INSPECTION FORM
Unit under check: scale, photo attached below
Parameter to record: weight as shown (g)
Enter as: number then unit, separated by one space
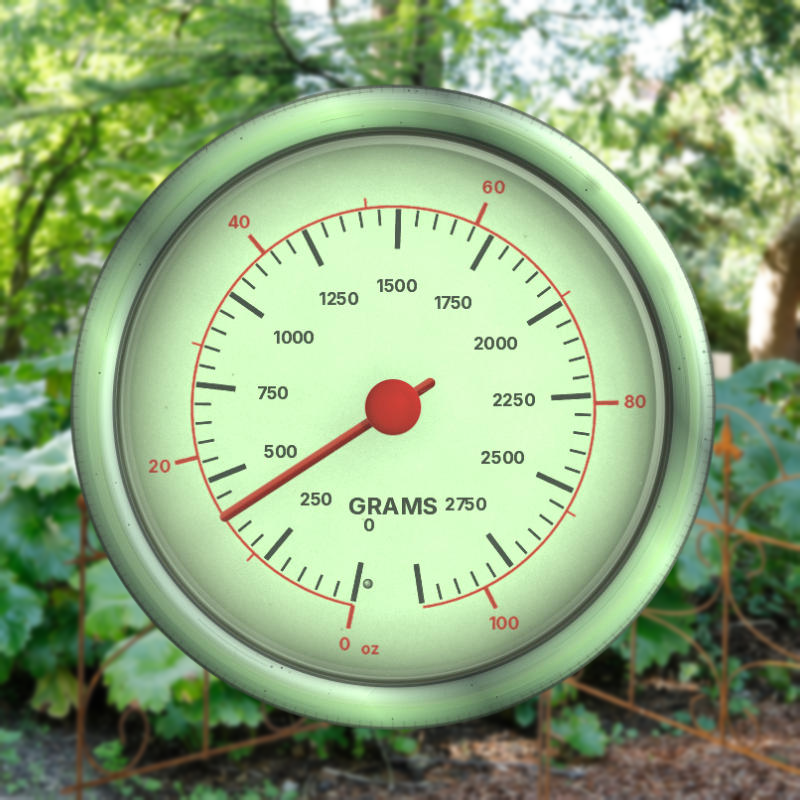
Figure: 400 g
